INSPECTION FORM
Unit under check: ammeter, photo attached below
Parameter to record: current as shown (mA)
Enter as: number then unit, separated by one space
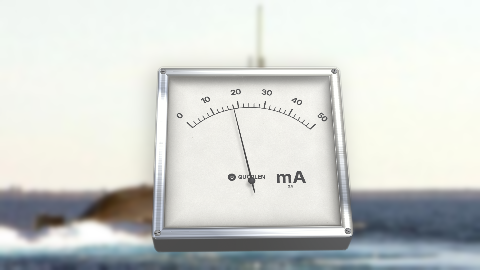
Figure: 18 mA
